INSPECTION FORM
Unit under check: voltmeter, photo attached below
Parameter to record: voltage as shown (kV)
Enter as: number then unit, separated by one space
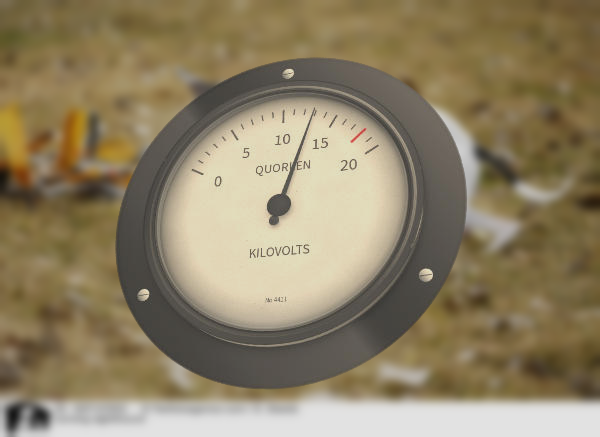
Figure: 13 kV
